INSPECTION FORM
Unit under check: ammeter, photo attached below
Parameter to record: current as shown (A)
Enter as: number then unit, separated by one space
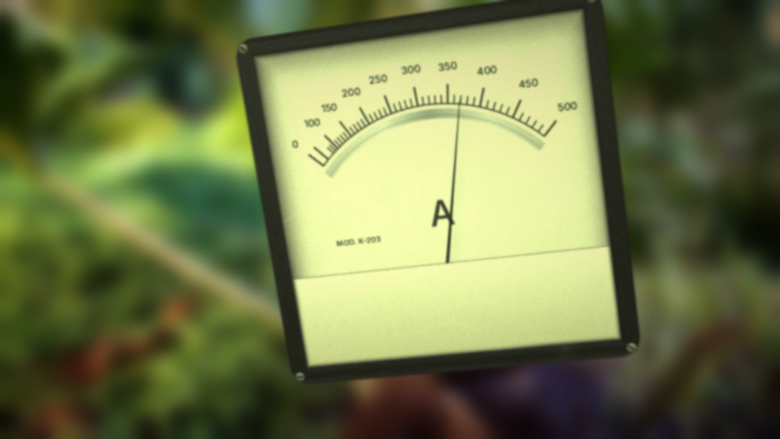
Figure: 370 A
